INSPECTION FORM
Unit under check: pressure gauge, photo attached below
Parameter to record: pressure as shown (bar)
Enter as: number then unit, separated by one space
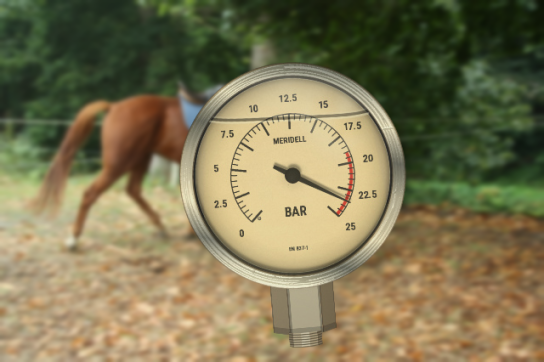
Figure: 23.5 bar
